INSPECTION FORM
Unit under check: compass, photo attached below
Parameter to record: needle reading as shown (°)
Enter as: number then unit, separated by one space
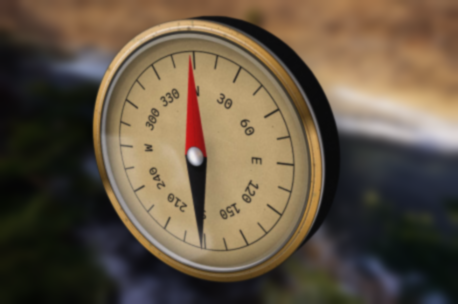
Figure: 0 °
